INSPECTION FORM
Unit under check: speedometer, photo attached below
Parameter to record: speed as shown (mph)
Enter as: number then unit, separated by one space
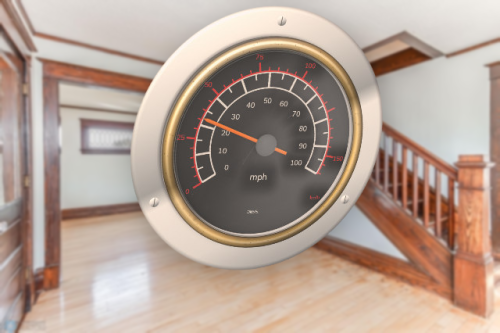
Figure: 22.5 mph
